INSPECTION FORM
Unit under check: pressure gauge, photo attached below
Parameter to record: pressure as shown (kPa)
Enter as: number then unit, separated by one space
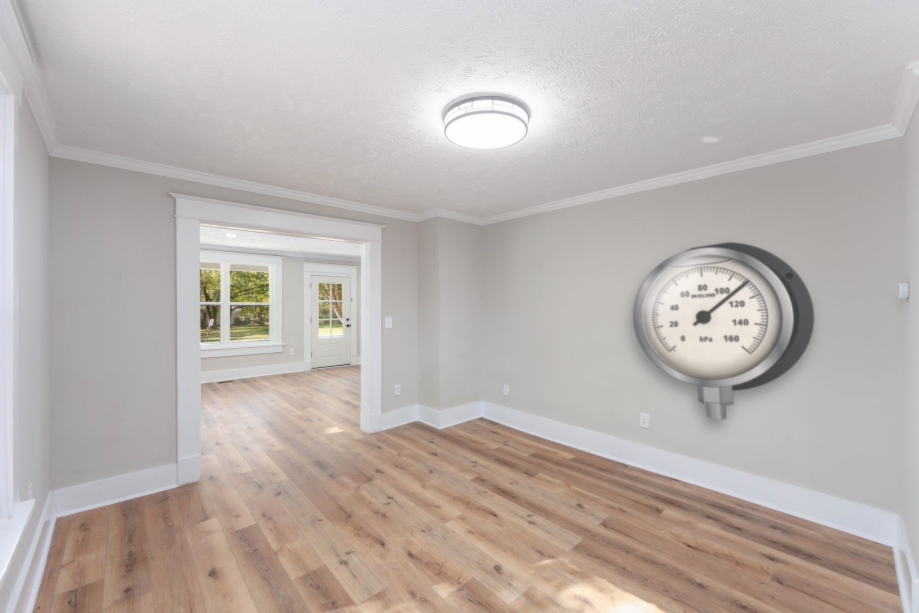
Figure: 110 kPa
